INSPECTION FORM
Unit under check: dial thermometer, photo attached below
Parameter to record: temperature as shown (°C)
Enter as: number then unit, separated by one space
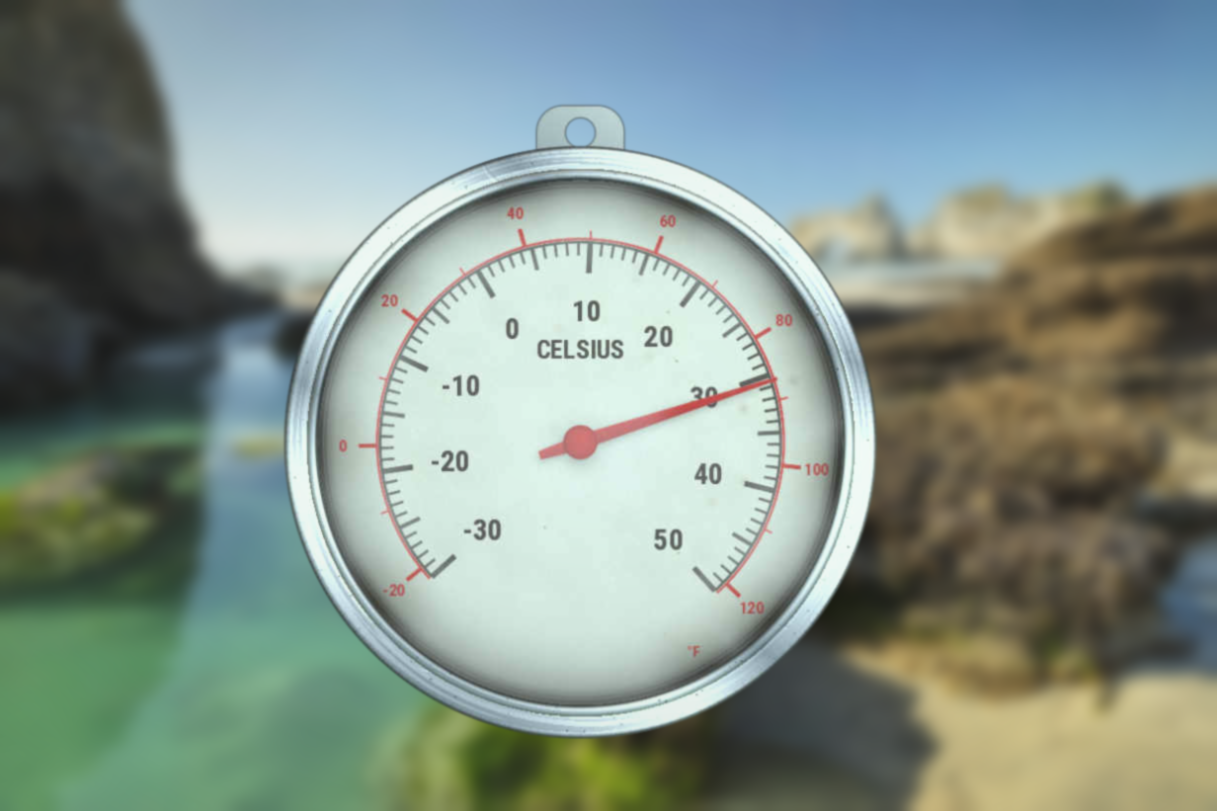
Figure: 30.5 °C
